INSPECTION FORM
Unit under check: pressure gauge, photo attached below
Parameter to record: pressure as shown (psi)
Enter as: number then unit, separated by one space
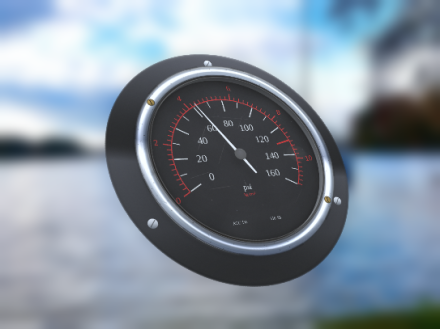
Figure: 60 psi
